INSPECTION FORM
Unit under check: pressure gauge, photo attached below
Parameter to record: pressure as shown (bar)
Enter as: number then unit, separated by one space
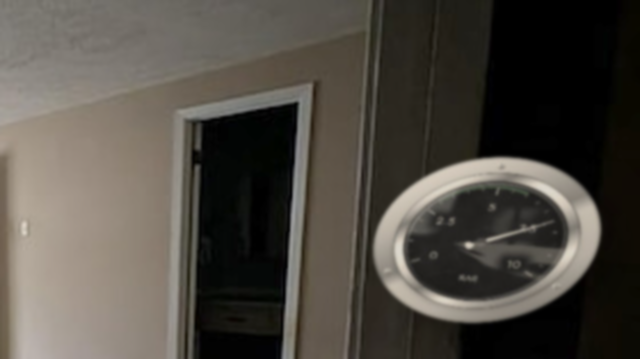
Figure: 7.5 bar
